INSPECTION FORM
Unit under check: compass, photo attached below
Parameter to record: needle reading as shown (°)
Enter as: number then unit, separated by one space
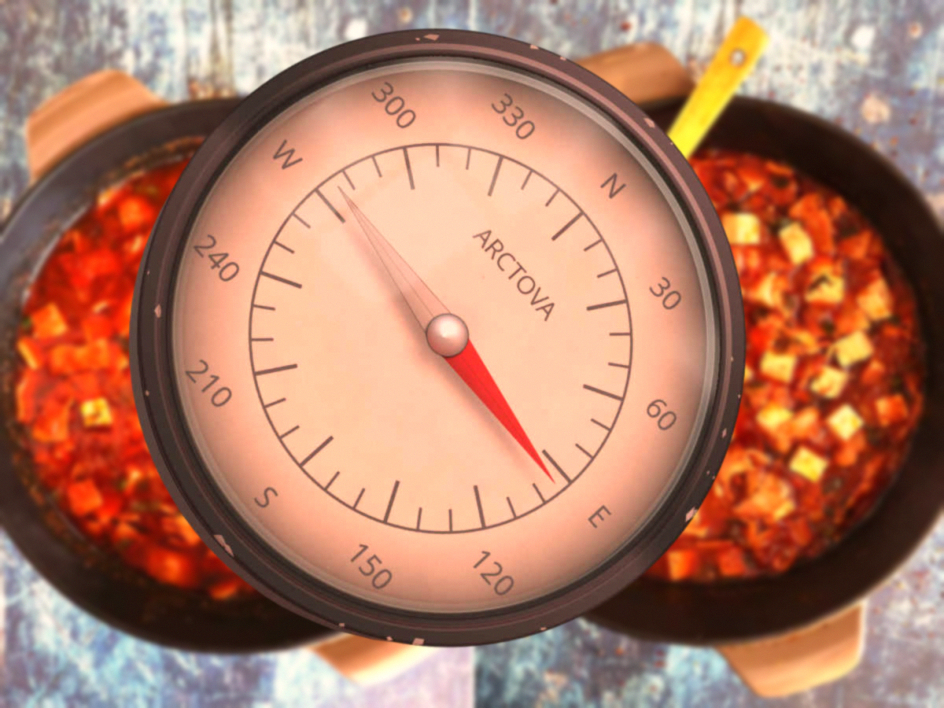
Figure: 95 °
